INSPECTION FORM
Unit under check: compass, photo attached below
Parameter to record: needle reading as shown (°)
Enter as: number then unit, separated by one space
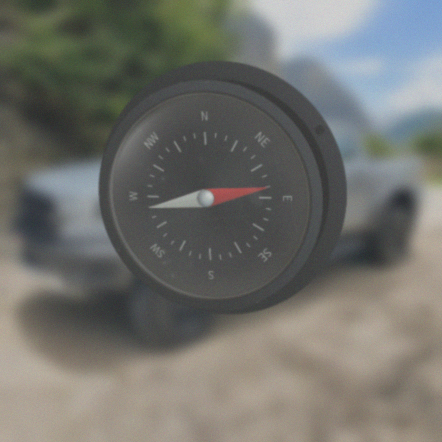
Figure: 80 °
